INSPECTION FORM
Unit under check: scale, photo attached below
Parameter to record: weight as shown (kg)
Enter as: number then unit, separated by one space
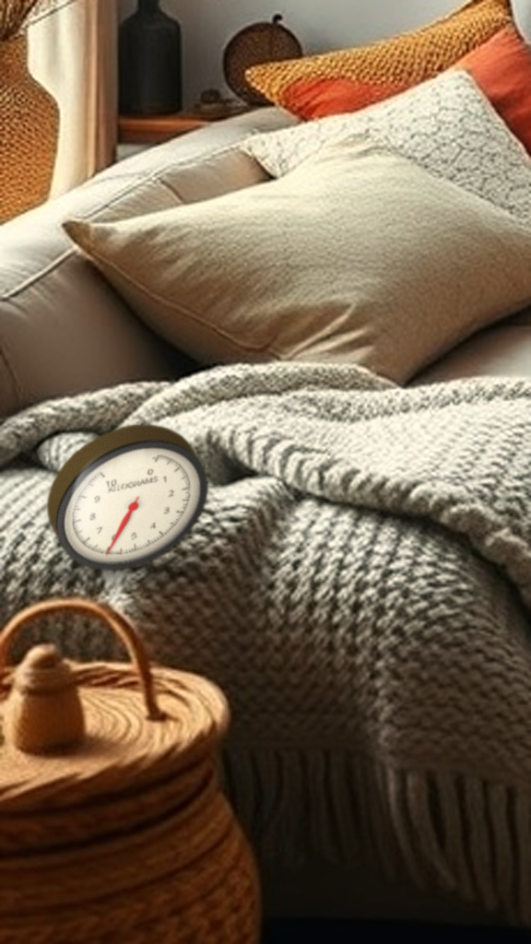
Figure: 6 kg
